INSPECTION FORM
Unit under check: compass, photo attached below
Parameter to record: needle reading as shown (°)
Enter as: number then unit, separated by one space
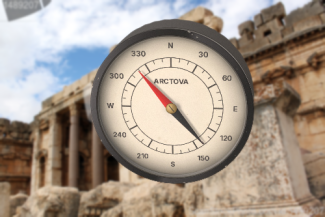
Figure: 320 °
